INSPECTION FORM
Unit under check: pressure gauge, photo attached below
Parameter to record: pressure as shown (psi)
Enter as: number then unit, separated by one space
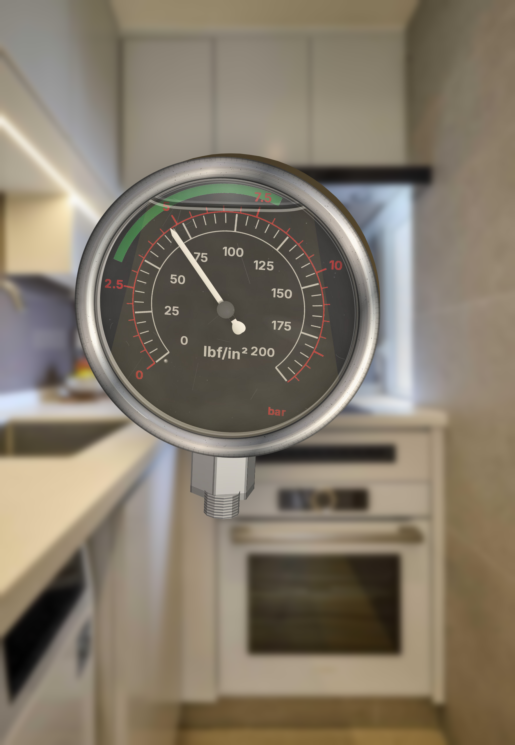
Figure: 70 psi
